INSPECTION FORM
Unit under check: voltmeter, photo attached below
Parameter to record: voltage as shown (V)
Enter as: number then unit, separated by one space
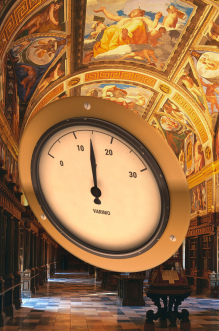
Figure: 15 V
